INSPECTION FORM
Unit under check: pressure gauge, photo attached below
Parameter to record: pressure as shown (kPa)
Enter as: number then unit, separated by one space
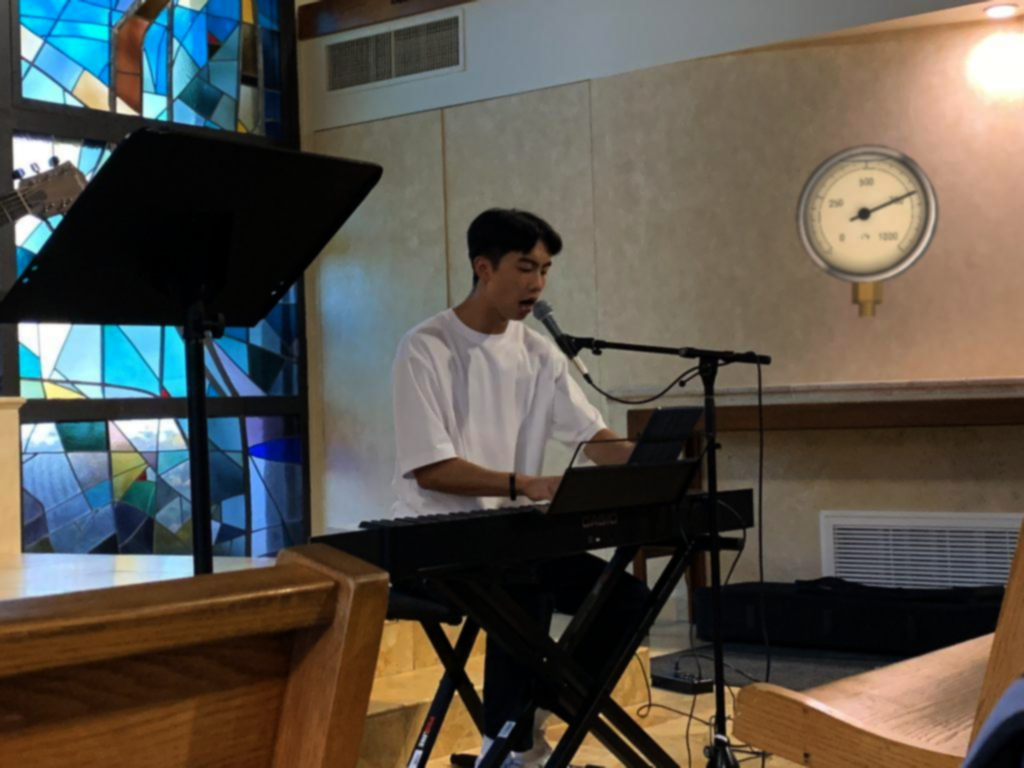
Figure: 750 kPa
